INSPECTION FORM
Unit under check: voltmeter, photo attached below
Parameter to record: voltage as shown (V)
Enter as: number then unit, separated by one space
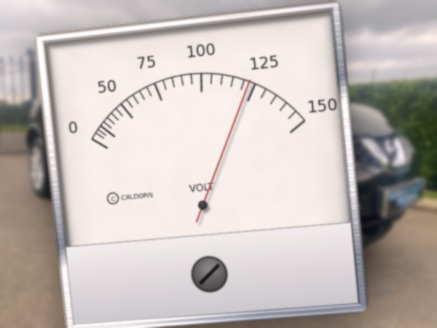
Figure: 122.5 V
